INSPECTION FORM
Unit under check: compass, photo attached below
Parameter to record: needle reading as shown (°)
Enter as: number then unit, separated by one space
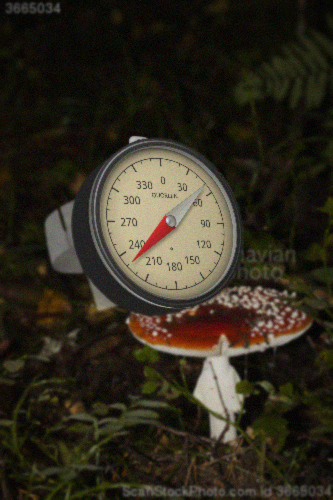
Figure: 230 °
